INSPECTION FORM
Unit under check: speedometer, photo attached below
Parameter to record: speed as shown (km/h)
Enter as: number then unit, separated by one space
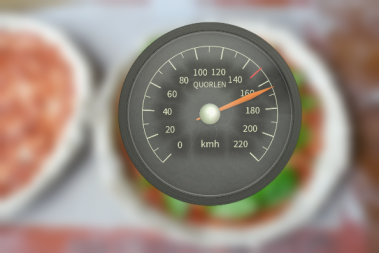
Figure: 165 km/h
